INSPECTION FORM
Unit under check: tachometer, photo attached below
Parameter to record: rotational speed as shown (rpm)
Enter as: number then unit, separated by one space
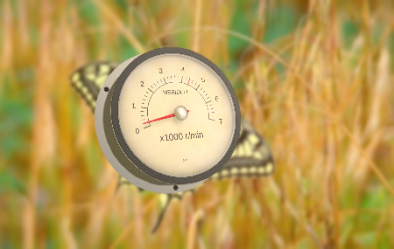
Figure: 200 rpm
